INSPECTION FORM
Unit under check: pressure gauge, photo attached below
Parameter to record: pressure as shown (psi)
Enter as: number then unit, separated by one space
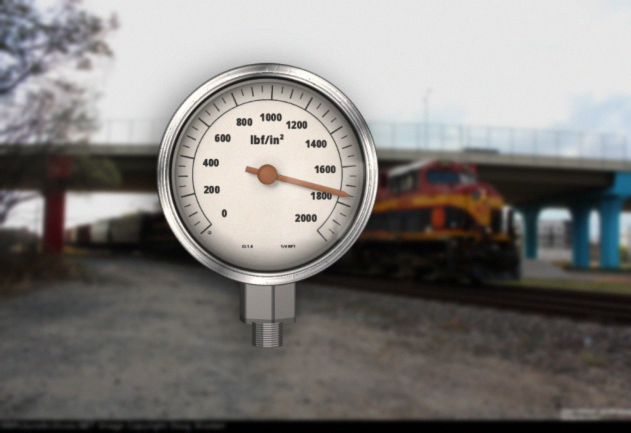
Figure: 1750 psi
